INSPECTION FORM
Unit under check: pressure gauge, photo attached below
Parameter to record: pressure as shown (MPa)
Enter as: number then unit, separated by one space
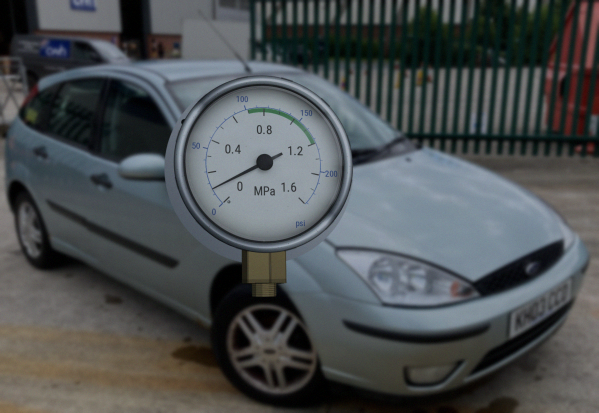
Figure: 0.1 MPa
